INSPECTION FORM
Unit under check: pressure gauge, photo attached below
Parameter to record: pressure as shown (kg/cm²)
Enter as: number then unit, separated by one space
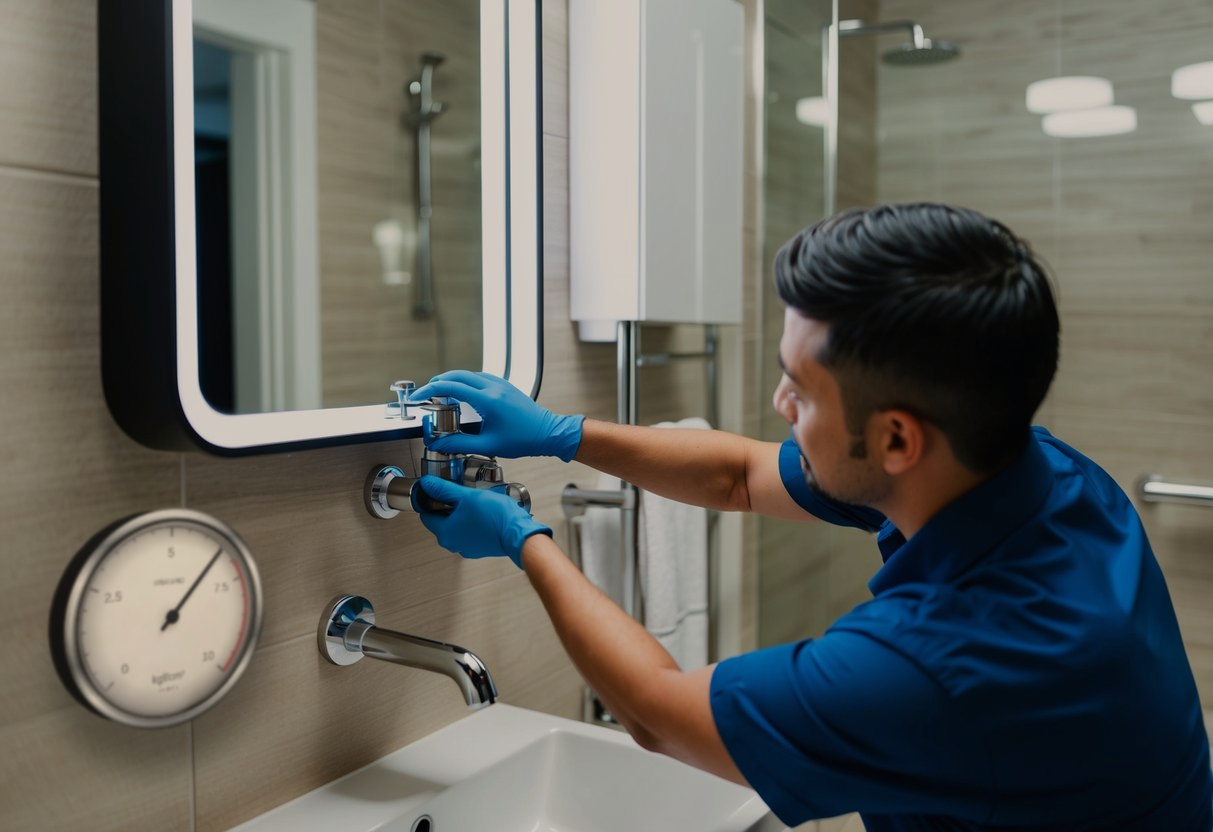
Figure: 6.5 kg/cm²
